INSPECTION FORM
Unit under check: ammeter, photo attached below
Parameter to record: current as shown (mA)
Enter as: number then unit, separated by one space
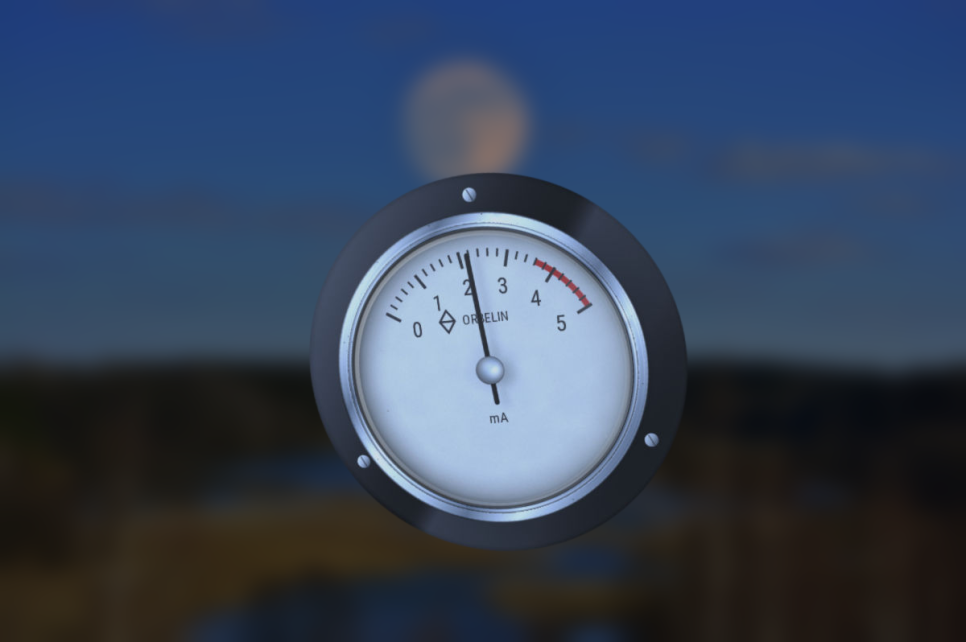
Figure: 2.2 mA
